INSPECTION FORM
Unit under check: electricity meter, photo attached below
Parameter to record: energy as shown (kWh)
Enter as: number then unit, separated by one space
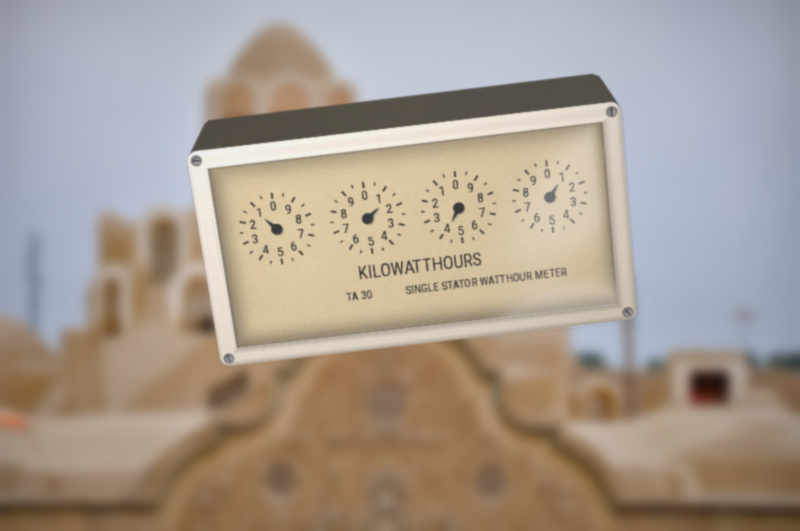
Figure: 1141 kWh
